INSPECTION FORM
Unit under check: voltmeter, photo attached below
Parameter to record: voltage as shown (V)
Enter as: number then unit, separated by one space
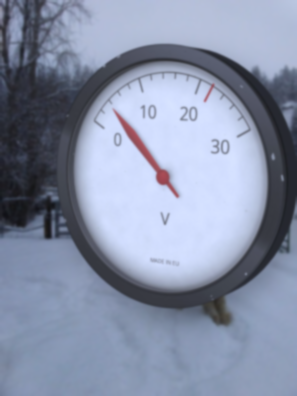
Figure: 4 V
